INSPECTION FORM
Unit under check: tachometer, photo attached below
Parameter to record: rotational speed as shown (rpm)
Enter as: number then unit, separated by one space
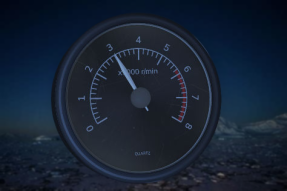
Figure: 3000 rpm
